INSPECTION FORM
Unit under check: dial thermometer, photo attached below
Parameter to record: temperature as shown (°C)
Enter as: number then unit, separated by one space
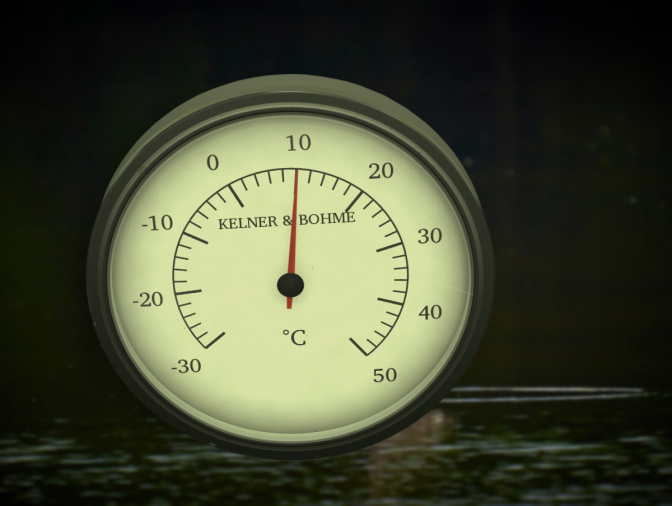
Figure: 10 °C
